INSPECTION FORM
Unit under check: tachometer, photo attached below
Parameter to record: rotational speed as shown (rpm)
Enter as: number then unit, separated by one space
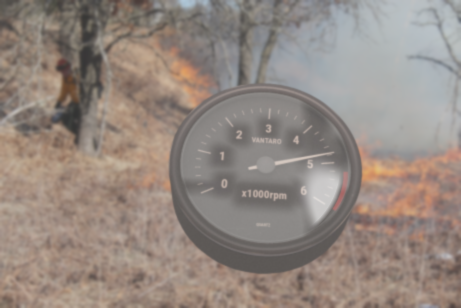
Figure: 4800 rpm
